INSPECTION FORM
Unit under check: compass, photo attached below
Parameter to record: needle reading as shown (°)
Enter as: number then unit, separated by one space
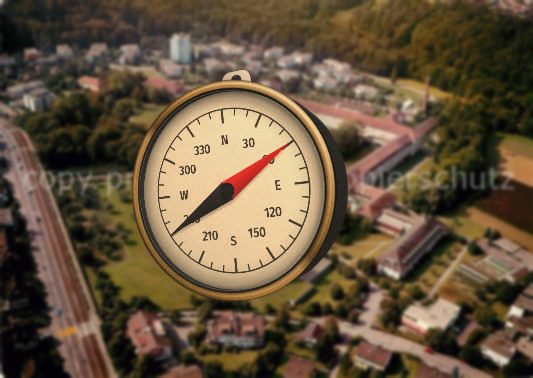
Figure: 60 °
